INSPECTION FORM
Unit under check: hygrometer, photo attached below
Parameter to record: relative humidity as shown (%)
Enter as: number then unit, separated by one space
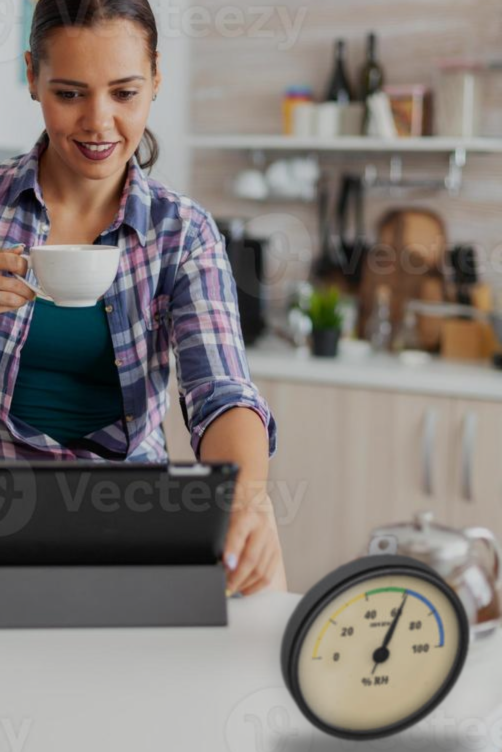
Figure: 60 %
